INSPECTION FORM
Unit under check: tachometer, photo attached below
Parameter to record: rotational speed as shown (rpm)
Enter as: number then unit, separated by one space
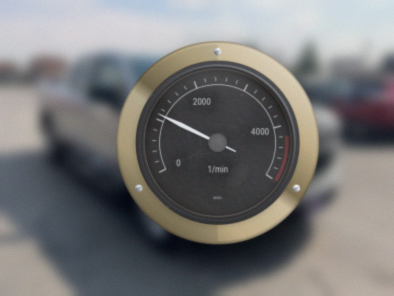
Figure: 1100 rpm
